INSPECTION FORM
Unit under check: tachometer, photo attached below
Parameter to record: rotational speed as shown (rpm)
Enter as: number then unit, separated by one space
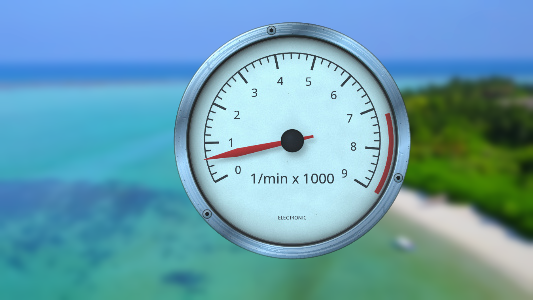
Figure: 600 rpm
